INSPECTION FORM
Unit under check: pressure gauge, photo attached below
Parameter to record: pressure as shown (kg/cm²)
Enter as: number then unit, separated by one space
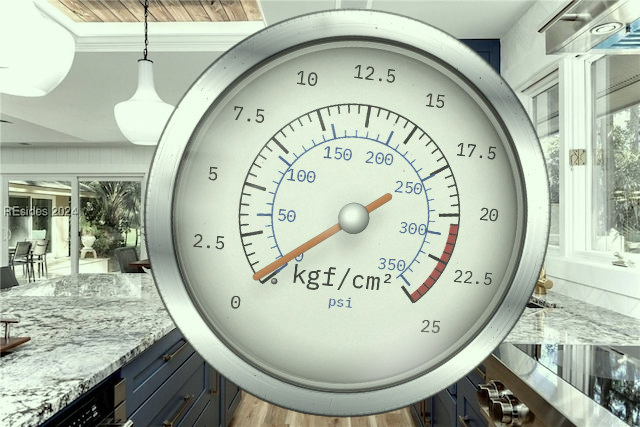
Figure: 0.5 kg/cm²
